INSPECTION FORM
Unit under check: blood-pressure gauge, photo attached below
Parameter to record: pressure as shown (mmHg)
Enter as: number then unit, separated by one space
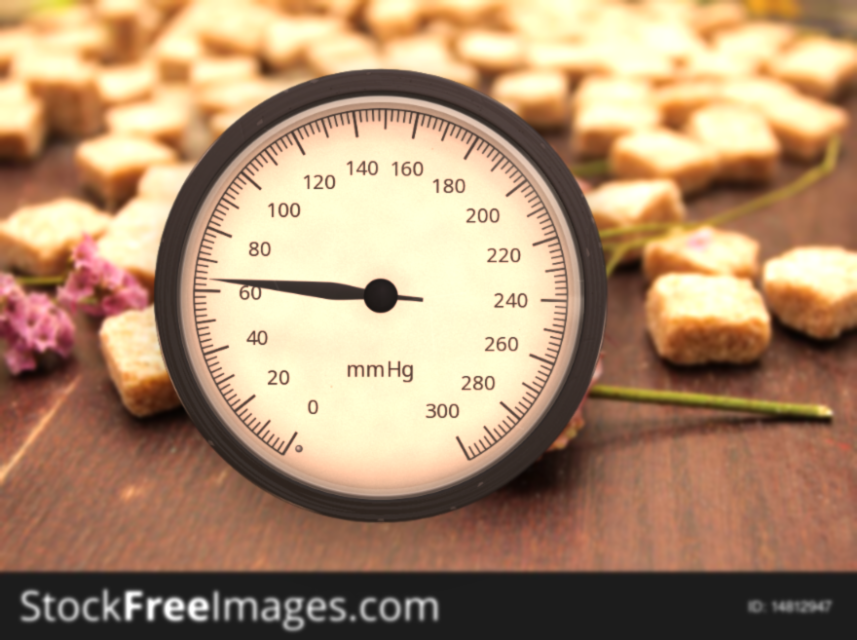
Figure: 64 mmHg
